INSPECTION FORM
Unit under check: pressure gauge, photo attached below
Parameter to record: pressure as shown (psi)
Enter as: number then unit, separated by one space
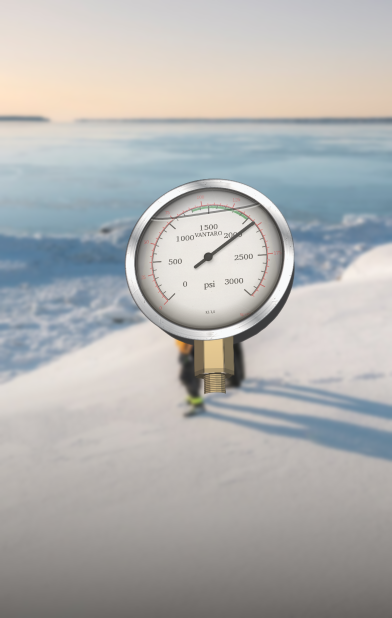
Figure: 2100 psi
